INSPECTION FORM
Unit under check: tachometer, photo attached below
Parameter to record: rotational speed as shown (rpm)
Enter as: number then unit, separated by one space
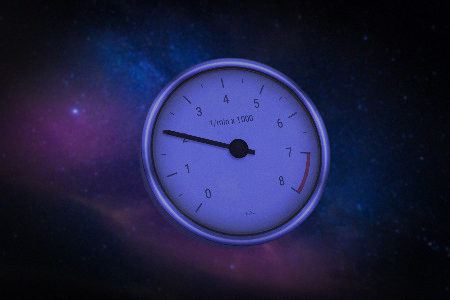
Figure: 2000 rpm
